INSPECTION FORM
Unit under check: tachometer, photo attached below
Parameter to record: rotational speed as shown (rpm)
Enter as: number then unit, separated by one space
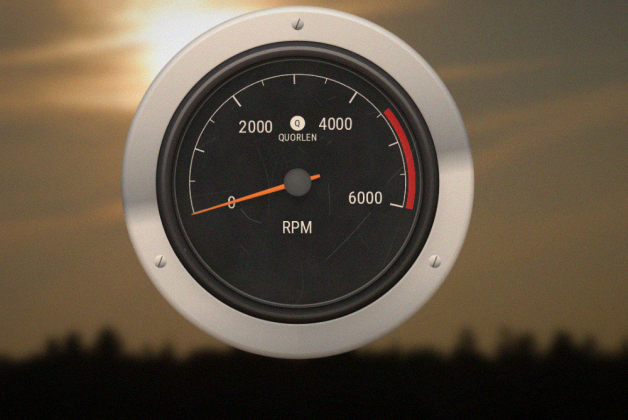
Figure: 0 rpm
